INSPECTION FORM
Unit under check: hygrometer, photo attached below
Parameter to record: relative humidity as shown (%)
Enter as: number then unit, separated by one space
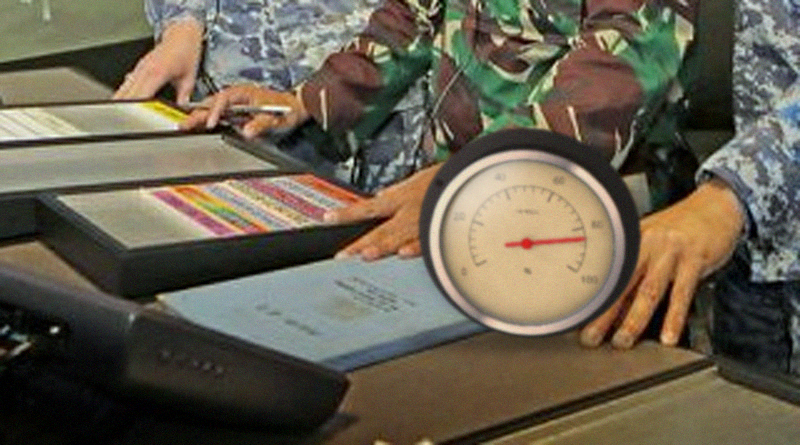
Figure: 84 %
